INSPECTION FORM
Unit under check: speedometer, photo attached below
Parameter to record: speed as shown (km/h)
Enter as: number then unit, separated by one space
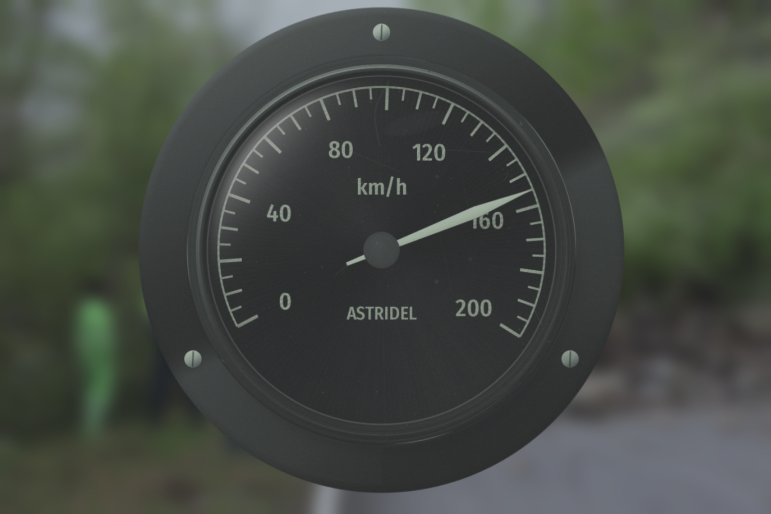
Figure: 155 km/h
